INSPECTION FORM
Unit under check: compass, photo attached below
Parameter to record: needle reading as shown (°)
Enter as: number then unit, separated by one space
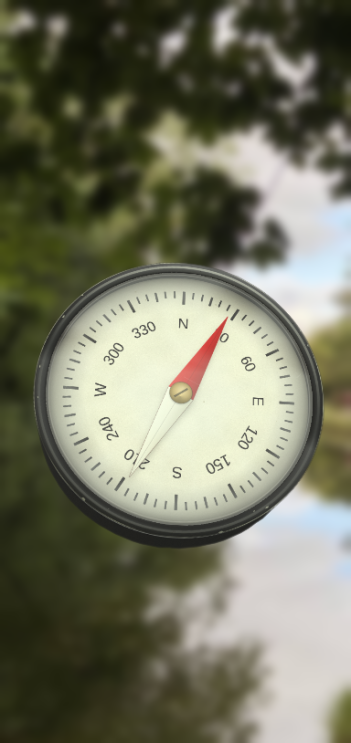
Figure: 27.5 °
